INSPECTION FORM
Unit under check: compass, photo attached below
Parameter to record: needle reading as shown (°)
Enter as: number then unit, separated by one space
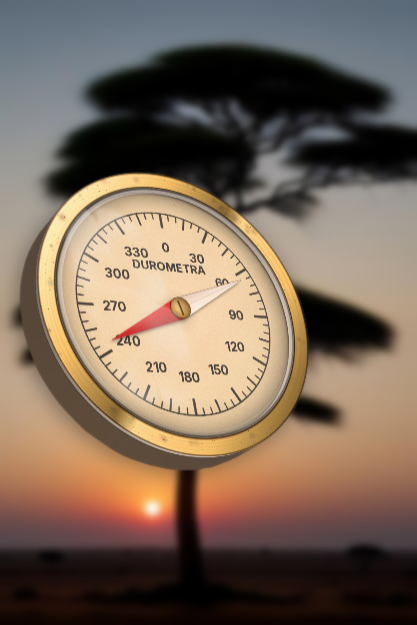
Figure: 245 °
